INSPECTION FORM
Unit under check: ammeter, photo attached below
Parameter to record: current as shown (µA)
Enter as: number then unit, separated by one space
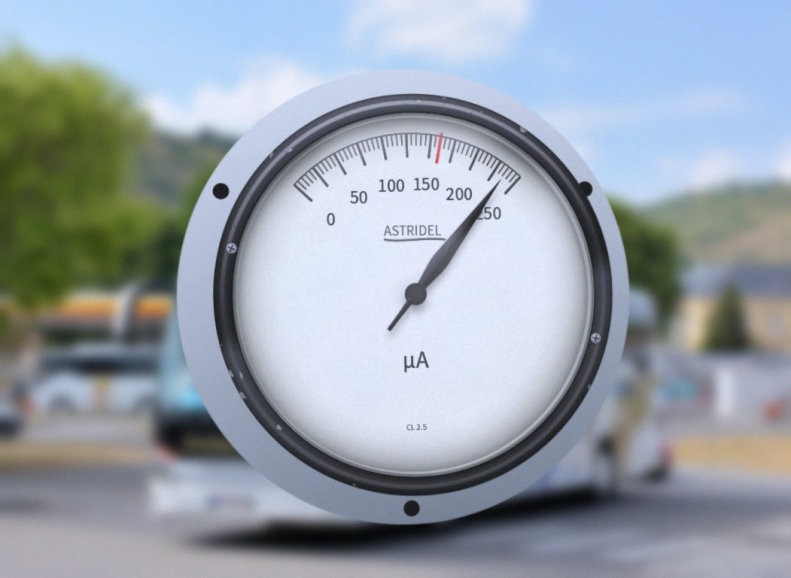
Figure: 235 µA
